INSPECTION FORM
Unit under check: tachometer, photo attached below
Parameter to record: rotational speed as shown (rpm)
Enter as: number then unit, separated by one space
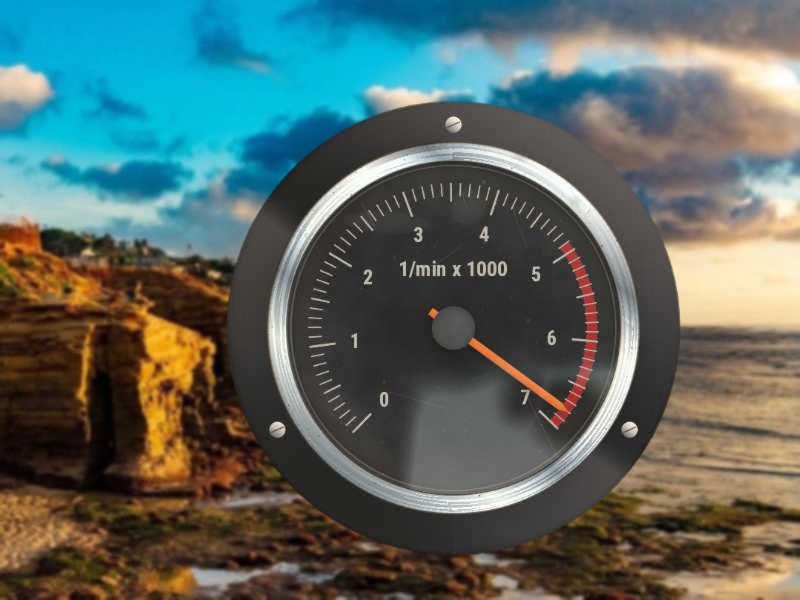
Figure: 6800 rpm
